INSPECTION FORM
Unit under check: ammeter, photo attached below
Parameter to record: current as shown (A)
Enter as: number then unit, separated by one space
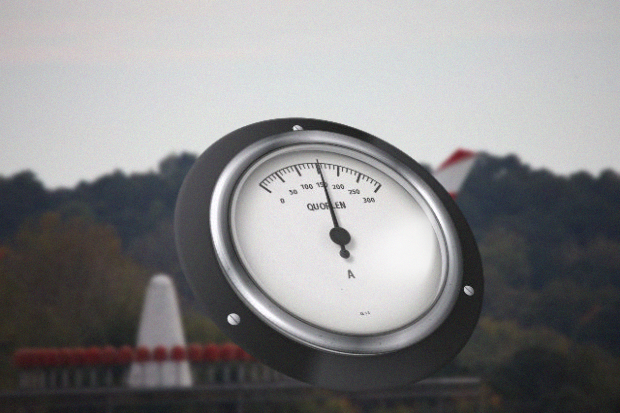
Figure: 150 A
